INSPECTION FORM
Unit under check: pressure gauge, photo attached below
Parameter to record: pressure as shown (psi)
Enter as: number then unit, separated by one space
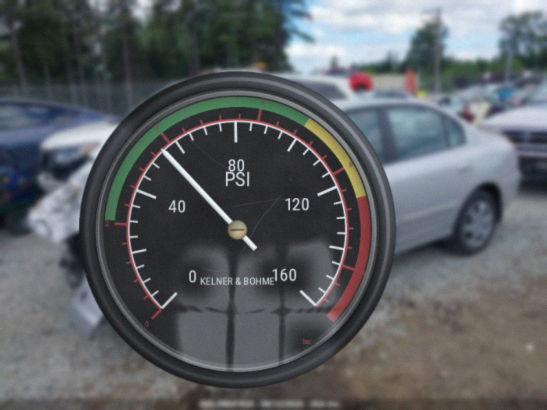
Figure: 55 psi
